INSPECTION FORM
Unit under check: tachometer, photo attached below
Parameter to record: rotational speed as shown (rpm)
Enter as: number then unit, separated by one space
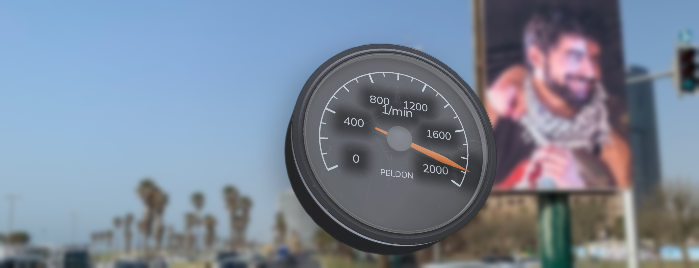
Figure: 1900 rpm
